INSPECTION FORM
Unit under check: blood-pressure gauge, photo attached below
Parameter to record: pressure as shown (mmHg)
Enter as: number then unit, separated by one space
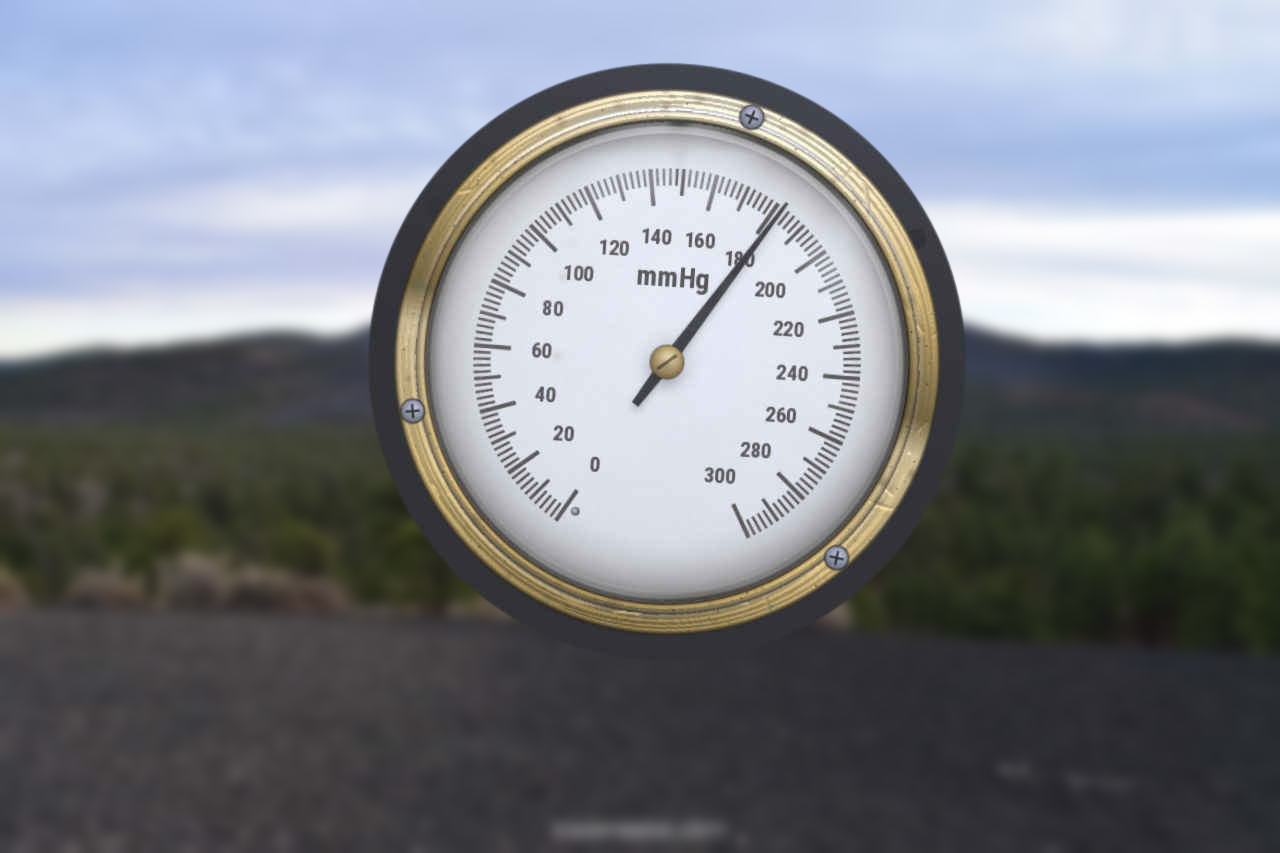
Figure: 182 mmHg
